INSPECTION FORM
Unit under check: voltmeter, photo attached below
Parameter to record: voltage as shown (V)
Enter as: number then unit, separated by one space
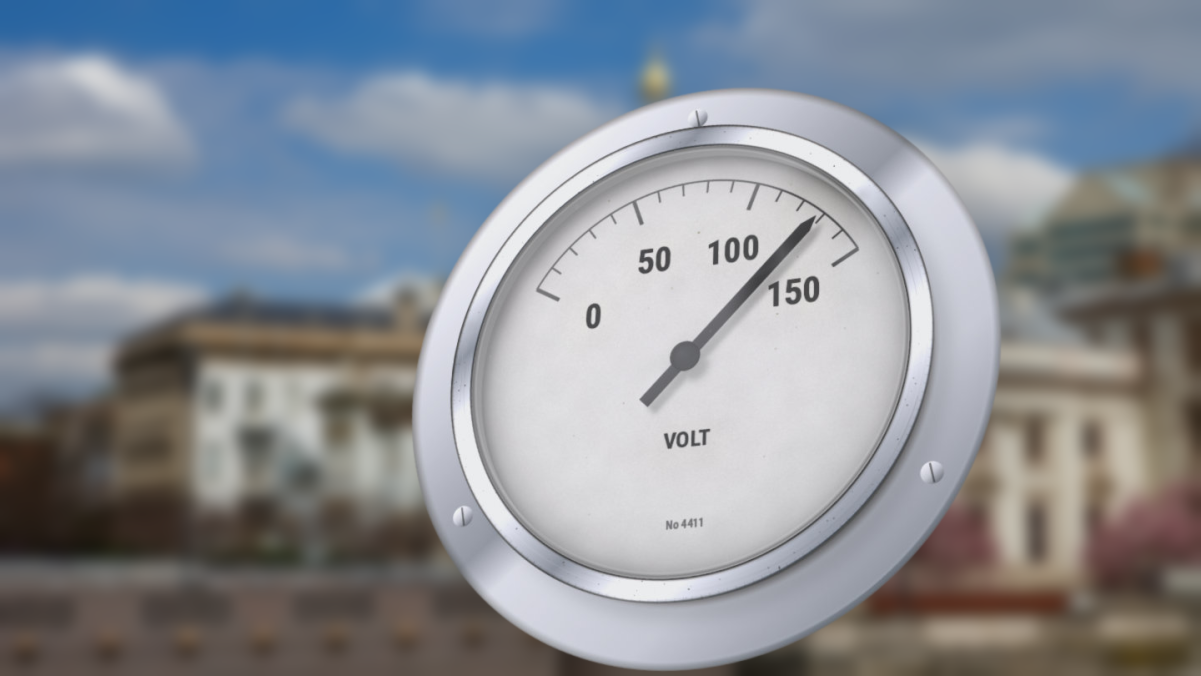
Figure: 130 V
